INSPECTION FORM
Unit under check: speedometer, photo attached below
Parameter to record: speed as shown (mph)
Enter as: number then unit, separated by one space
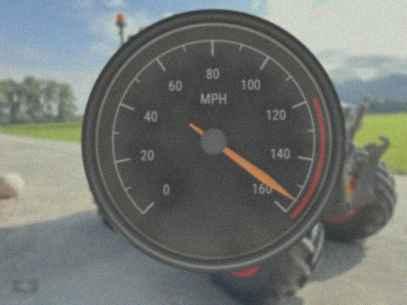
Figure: 155 mph
